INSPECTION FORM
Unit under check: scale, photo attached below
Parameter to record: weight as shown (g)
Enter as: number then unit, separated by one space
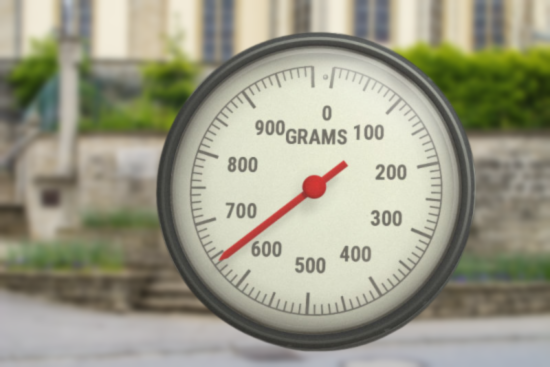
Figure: 640 g
